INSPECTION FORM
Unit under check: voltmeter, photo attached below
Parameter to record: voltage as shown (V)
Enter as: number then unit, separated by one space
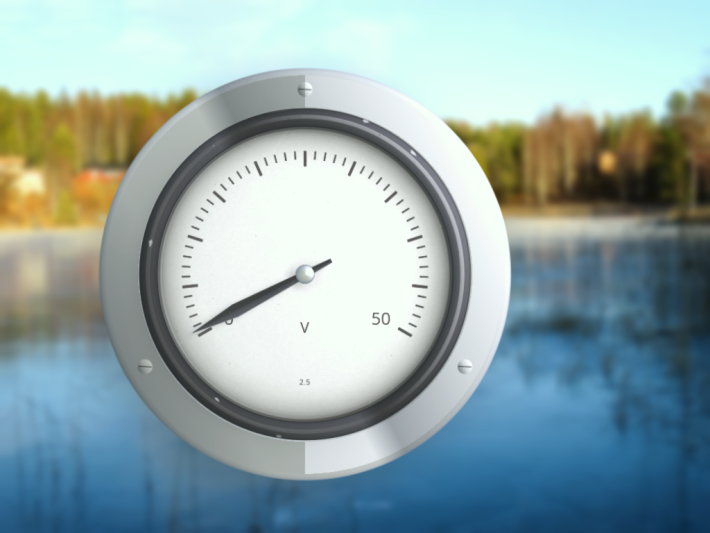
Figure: 0.5 V
